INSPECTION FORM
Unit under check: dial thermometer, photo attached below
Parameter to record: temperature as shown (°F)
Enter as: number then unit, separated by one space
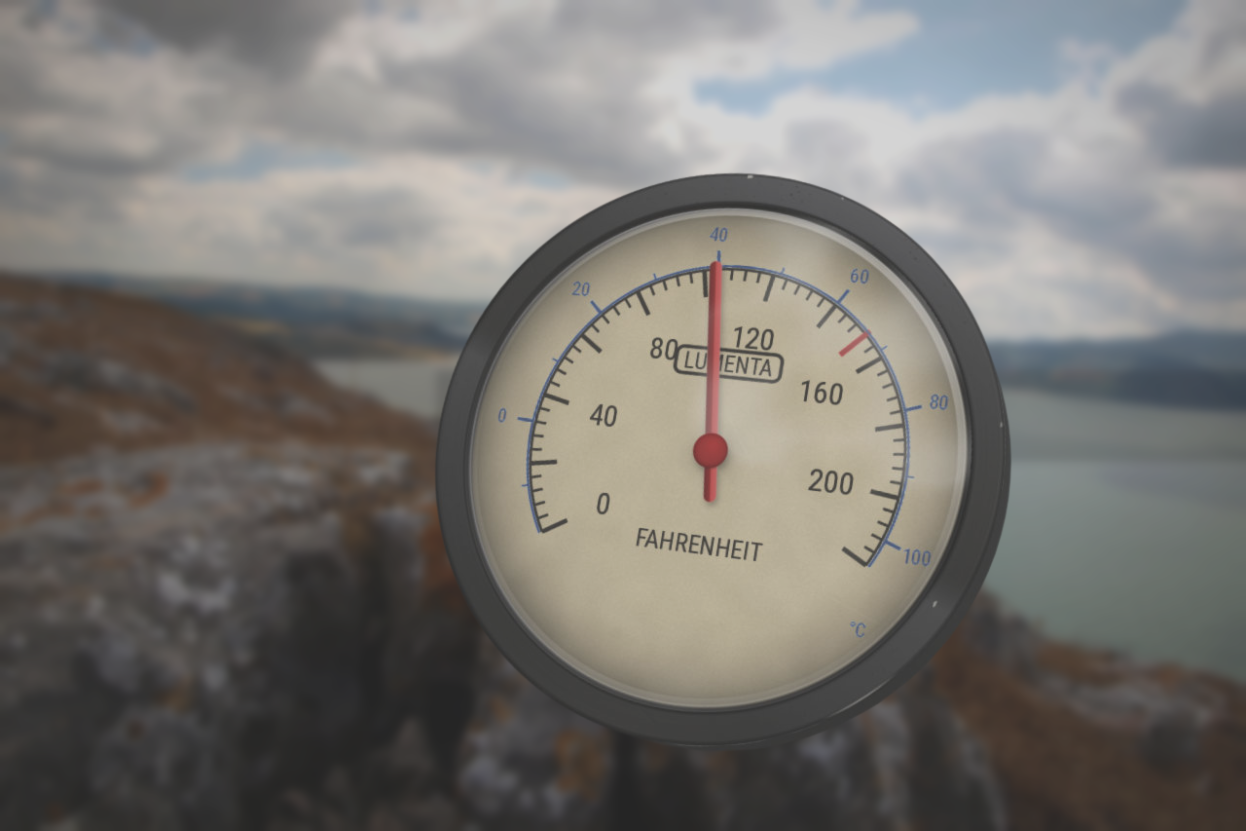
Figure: 104 °F
